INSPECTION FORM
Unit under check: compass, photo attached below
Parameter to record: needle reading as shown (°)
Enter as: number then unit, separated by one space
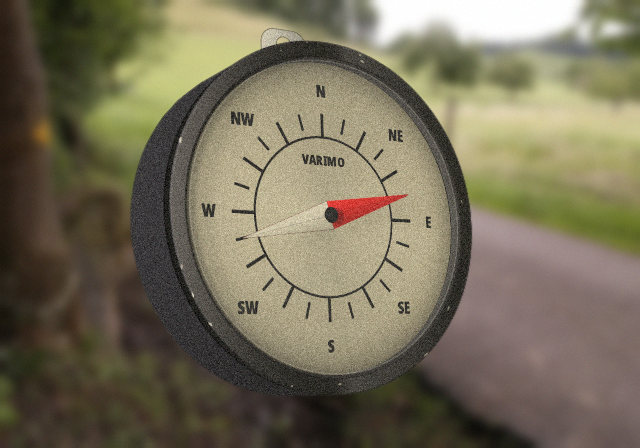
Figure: 75 °
